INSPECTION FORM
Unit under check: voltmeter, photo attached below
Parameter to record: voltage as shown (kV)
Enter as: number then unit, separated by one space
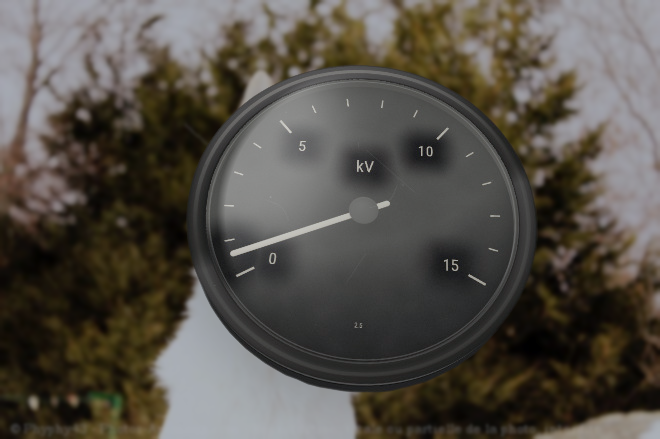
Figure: 0.5 kV
